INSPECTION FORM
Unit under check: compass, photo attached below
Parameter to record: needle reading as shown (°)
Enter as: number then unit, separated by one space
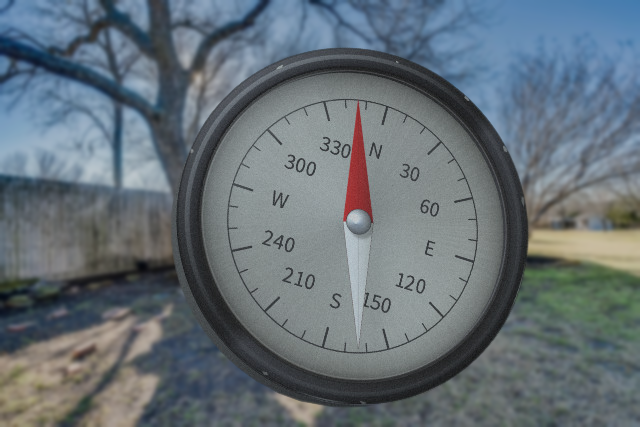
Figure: 345 °
